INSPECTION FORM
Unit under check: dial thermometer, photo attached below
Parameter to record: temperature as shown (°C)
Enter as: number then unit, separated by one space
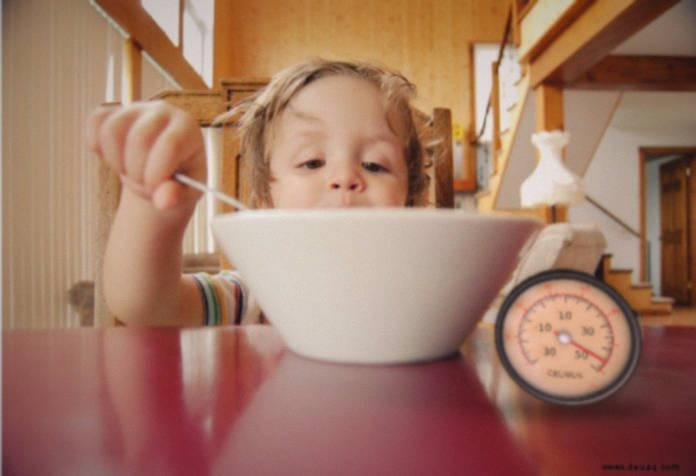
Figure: 45 °C
